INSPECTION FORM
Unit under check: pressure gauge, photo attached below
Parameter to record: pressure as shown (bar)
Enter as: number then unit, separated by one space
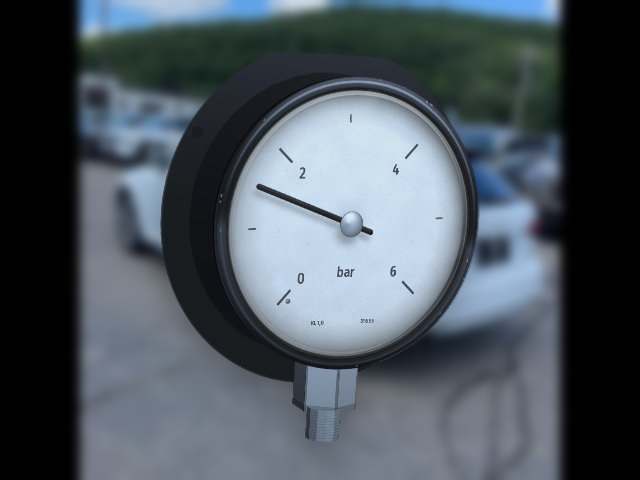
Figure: 1.5 bar
